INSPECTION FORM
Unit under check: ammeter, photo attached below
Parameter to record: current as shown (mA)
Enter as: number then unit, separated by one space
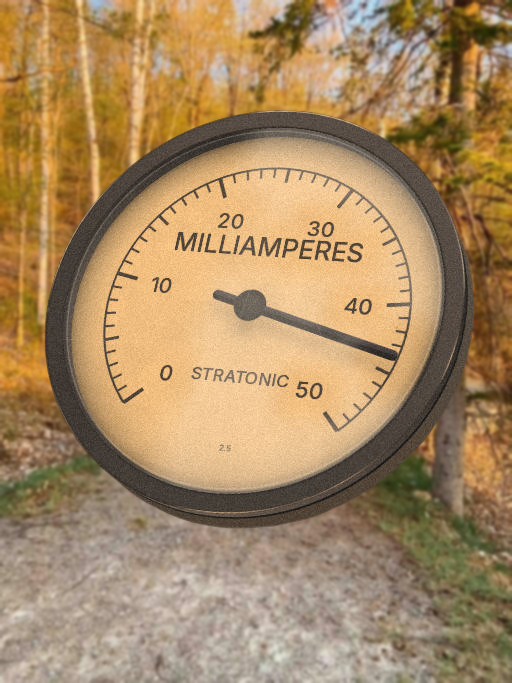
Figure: 44 mA
